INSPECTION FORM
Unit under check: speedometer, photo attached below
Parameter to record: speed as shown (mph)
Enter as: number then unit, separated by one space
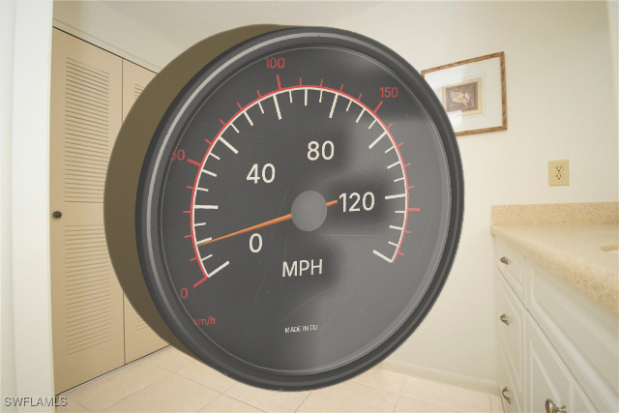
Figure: 10 mph
